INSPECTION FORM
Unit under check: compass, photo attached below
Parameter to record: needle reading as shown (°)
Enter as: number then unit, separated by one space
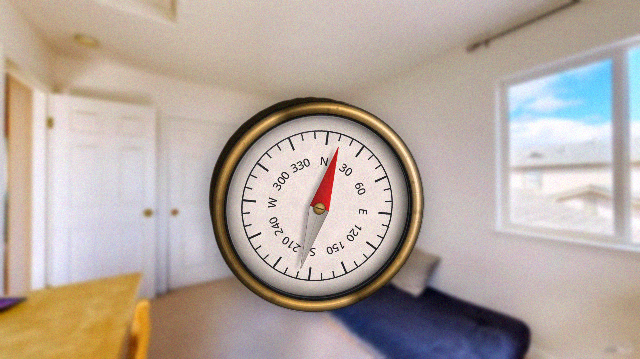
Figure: 10 °
